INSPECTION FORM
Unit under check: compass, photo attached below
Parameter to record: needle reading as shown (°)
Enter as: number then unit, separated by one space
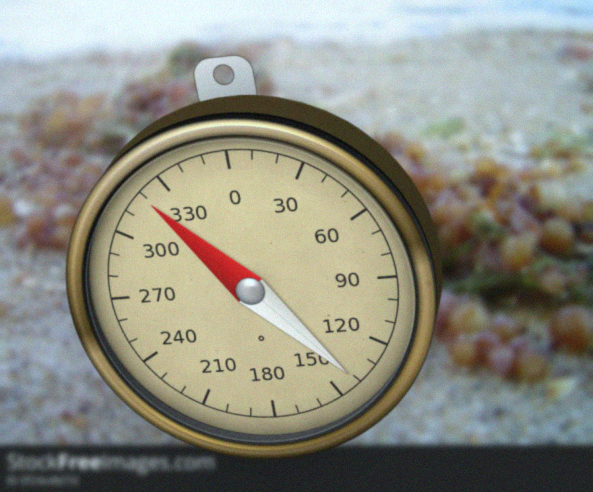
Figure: 320 °
